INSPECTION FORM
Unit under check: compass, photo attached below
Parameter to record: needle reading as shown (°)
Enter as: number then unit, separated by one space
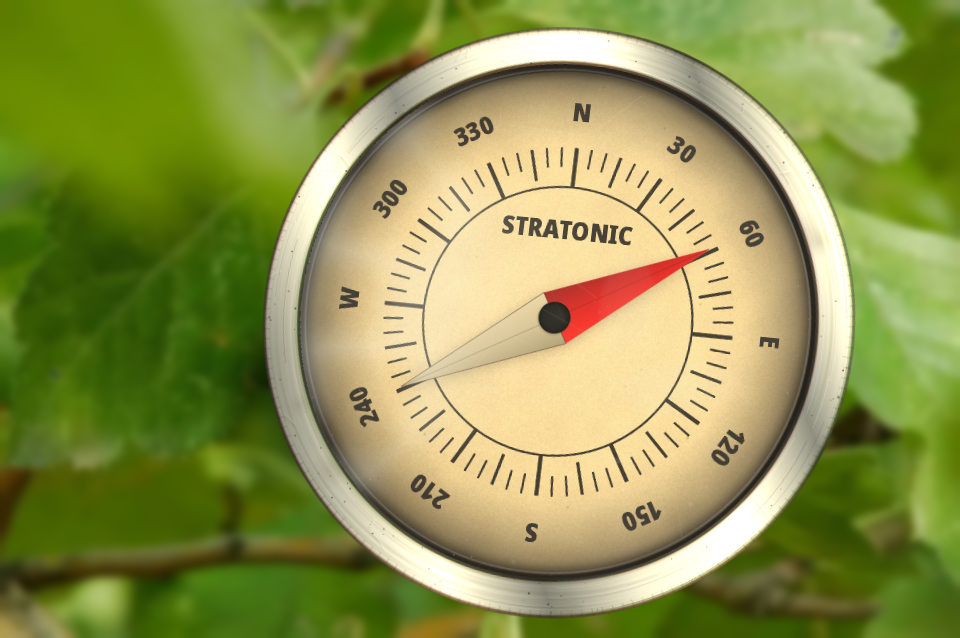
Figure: 60 °
